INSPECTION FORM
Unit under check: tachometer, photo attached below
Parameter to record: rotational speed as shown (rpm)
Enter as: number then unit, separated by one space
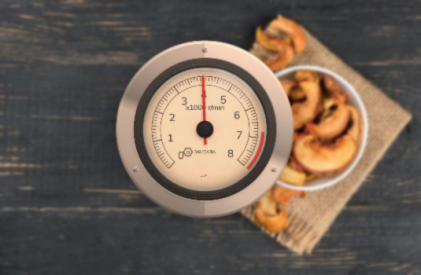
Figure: 4000 rpm
